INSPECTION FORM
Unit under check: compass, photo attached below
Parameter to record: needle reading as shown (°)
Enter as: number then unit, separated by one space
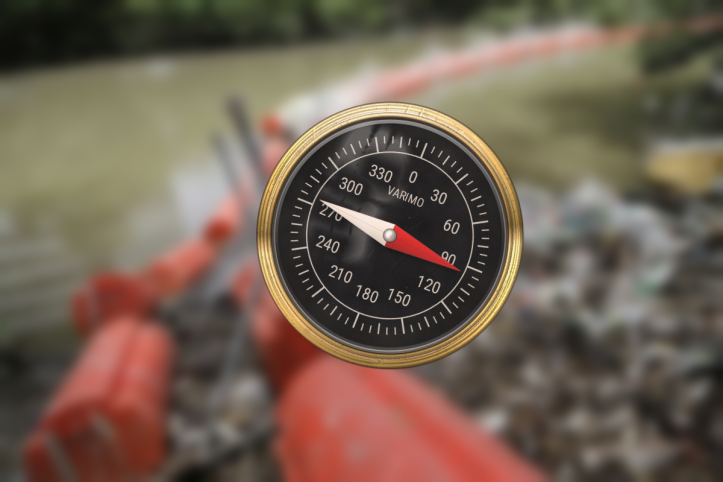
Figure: 95 °
